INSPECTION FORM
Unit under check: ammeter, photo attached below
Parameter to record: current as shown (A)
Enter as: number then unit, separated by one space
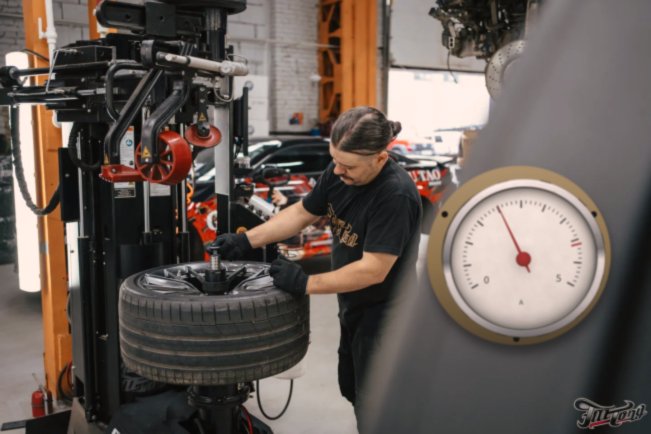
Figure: 2 A
